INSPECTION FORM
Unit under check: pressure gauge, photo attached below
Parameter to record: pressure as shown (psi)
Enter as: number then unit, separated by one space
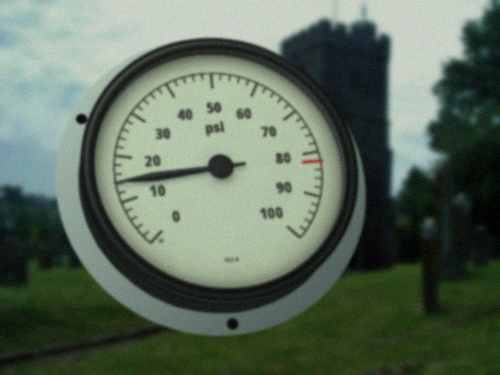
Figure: 14 psi
